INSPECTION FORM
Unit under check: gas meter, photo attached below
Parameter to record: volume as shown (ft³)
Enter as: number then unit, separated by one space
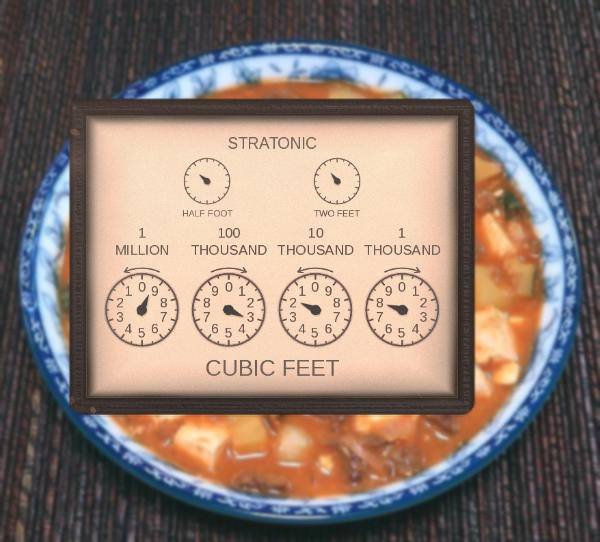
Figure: 931800 ft³
